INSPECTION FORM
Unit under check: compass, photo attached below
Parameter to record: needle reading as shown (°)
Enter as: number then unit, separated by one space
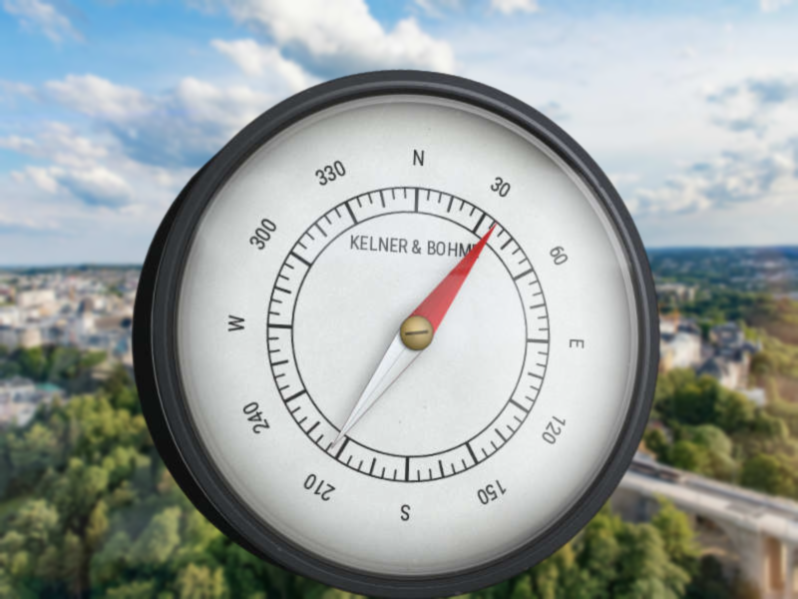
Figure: 35 °
